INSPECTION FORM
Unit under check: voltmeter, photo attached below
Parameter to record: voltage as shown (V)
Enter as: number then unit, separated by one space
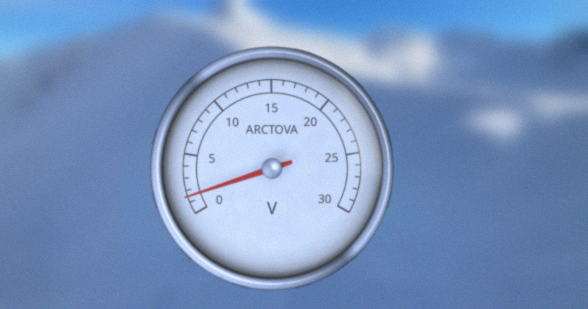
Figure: 1.5 V
